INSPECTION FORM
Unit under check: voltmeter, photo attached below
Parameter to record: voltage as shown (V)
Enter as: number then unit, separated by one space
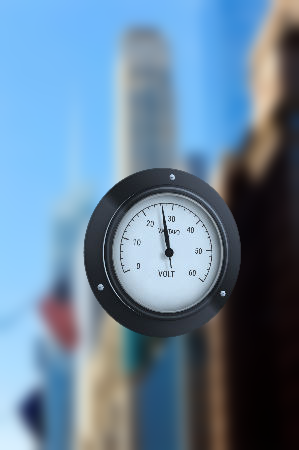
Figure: 26 V
